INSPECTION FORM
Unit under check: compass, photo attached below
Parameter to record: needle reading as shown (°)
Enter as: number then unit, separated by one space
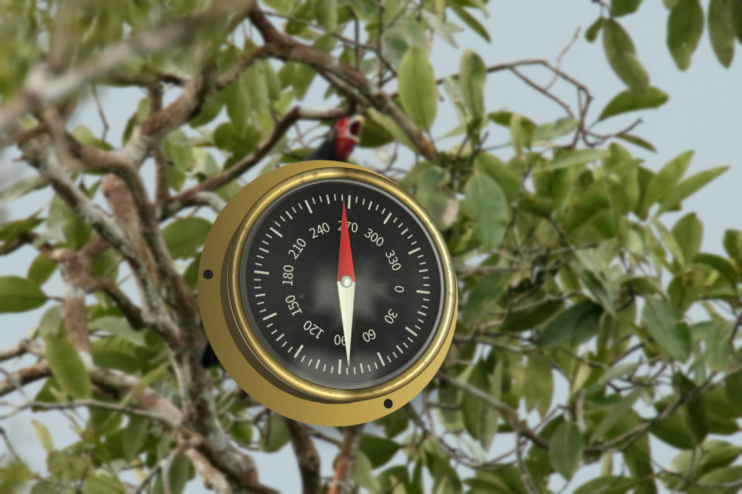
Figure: 265 °
